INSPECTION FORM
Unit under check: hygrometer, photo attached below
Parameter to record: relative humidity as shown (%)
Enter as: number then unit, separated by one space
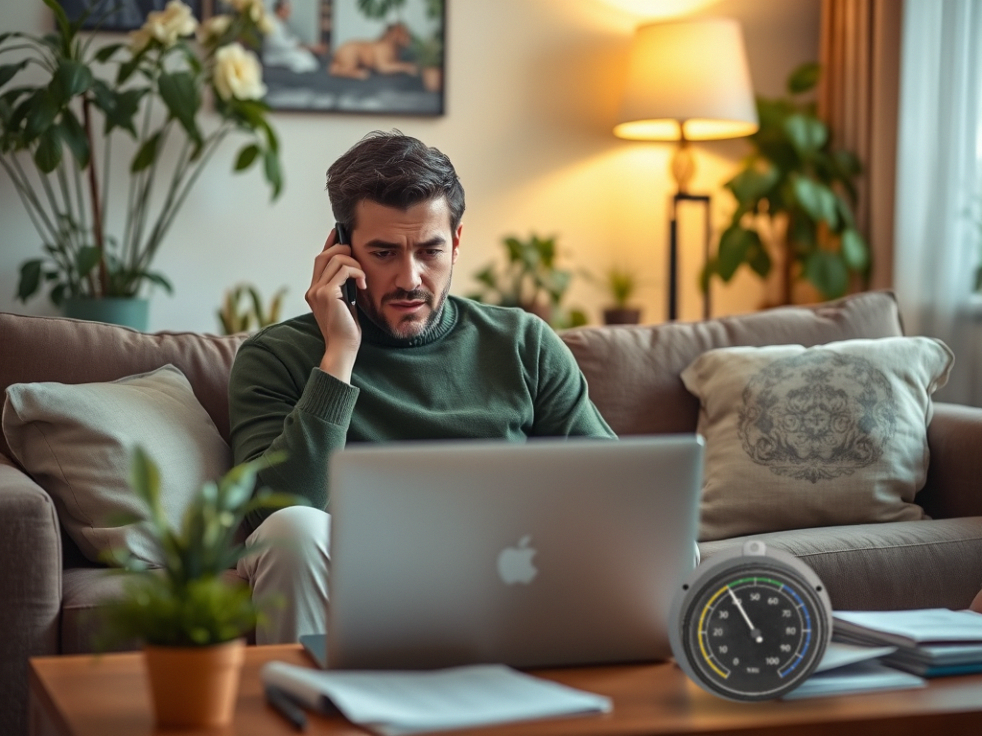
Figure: 40 %
